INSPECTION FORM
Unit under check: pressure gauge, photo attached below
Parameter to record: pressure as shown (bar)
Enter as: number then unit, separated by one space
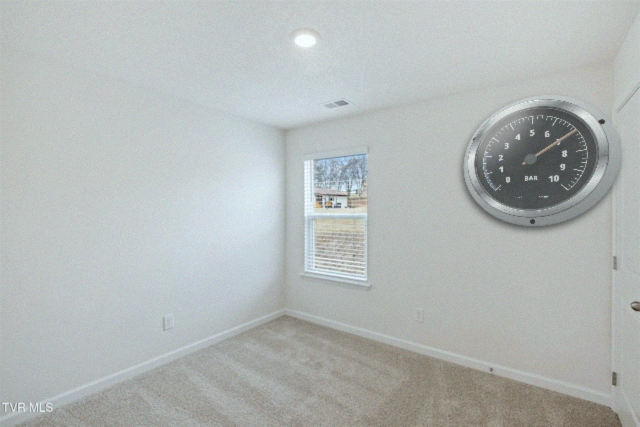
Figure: 7 bar
